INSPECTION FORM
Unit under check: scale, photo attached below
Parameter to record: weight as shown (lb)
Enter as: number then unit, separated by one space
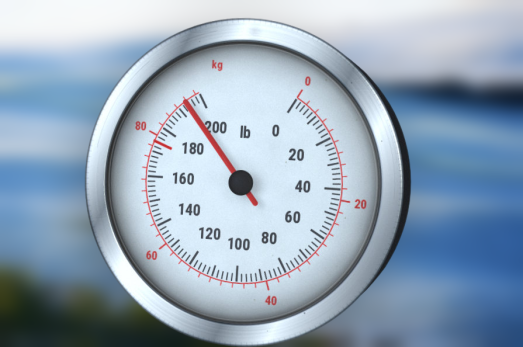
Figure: 194 lb
